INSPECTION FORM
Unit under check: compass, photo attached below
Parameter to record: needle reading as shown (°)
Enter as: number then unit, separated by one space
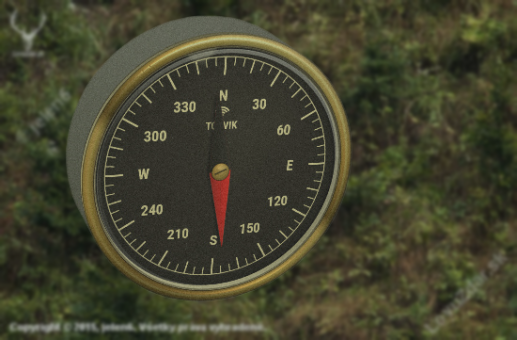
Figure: 175 °
